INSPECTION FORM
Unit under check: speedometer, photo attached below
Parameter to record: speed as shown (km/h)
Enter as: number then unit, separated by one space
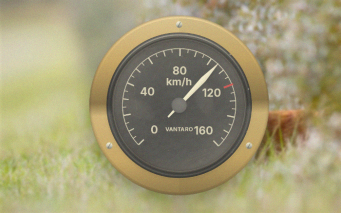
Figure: 105 km/h
